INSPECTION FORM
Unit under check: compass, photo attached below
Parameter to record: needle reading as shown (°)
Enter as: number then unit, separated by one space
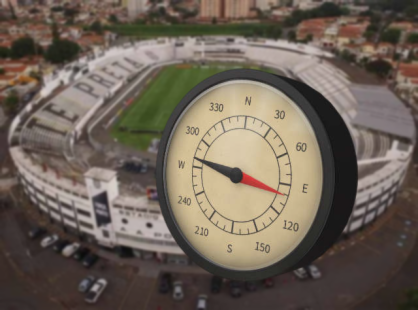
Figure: 100 °
